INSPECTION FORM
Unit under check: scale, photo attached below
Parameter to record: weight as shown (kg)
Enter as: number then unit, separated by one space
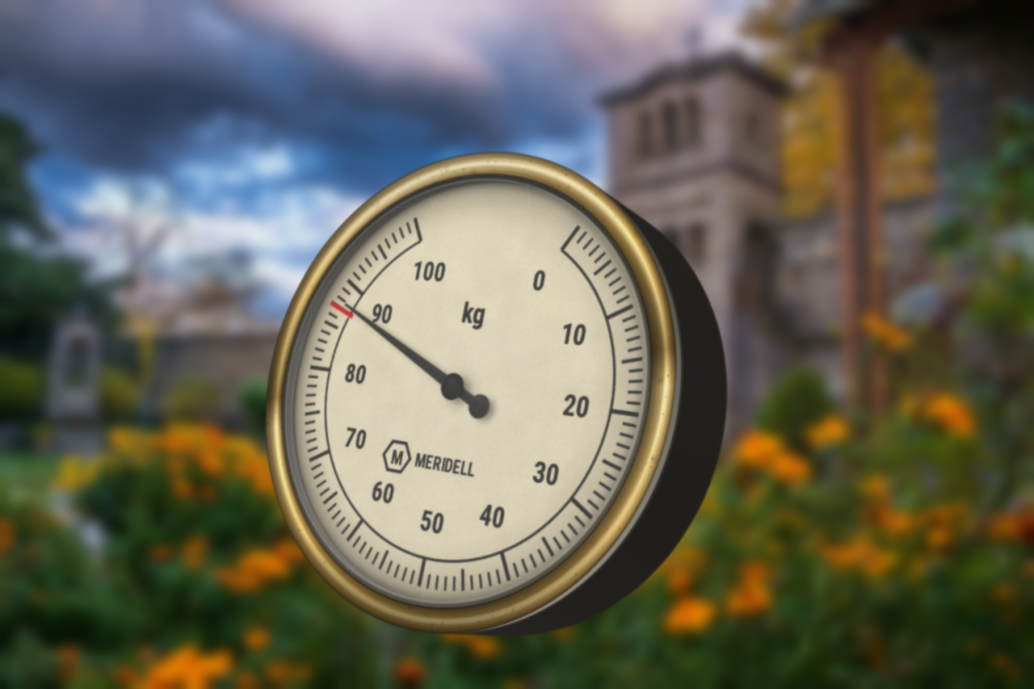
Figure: 88 kg
